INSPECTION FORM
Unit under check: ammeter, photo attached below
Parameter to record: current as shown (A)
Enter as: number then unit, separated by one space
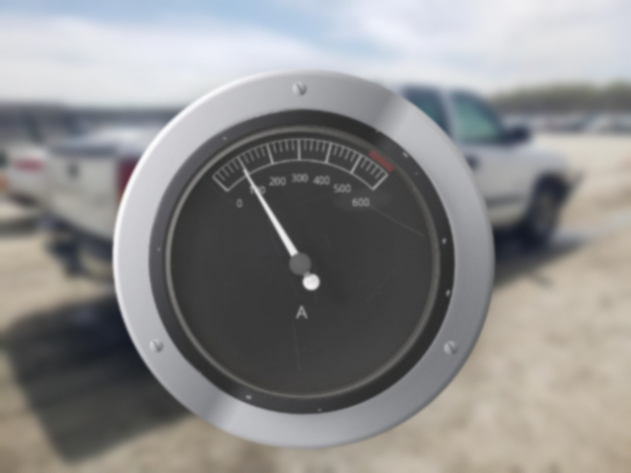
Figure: 100 A
